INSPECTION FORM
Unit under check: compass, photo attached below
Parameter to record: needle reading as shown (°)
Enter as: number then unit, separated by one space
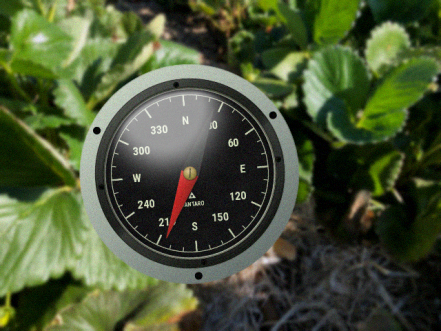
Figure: 205 °
